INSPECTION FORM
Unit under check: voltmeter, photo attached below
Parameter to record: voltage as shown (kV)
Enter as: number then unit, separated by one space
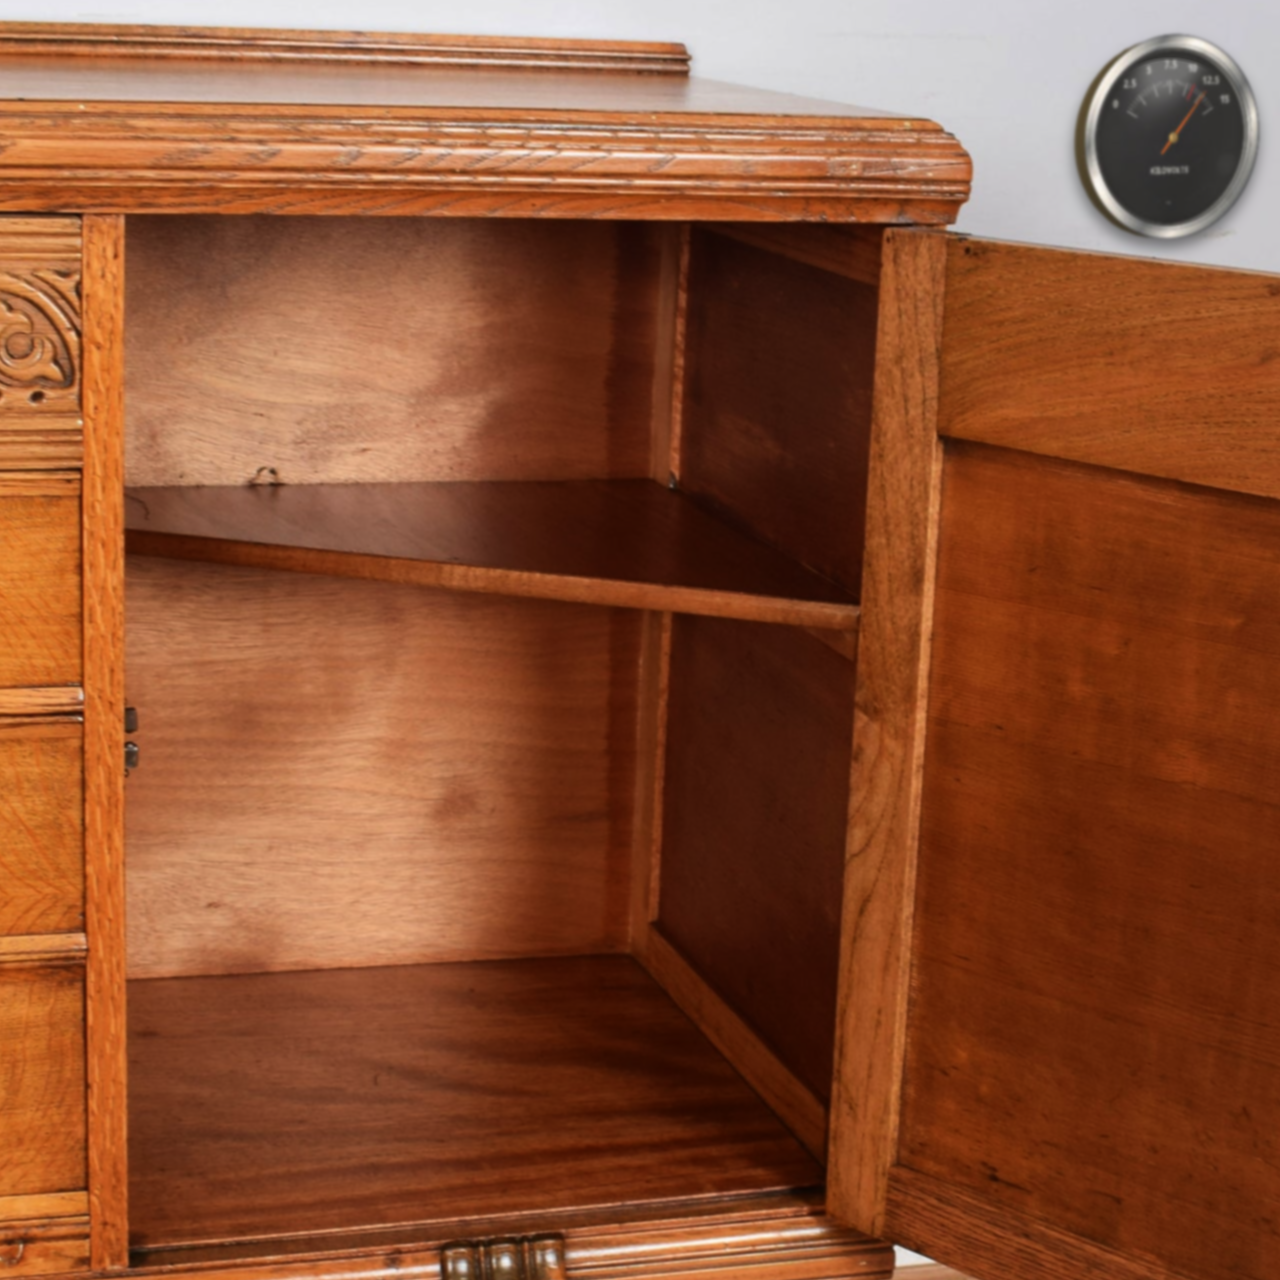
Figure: 12.5 kV
